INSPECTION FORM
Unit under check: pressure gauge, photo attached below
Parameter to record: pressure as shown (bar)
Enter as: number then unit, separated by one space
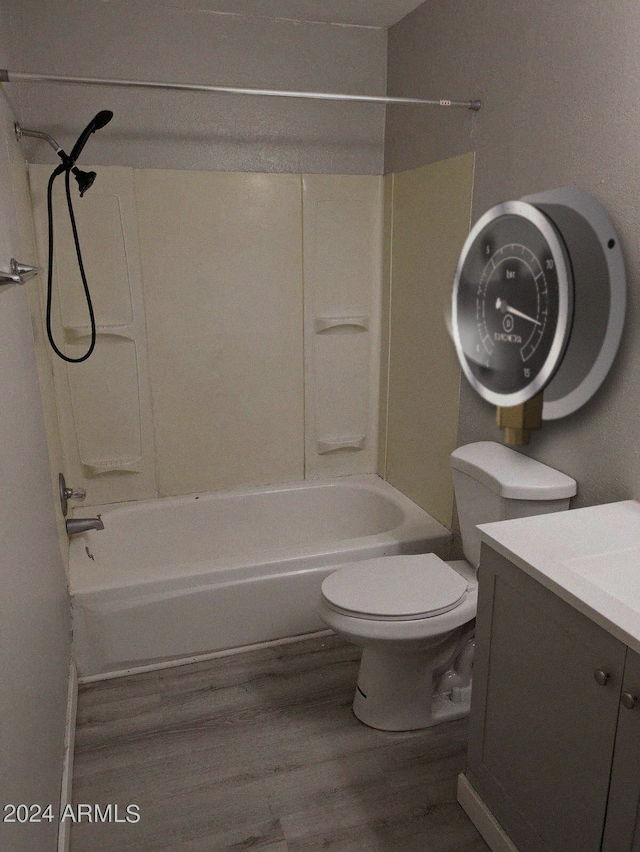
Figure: 12.5 bar
